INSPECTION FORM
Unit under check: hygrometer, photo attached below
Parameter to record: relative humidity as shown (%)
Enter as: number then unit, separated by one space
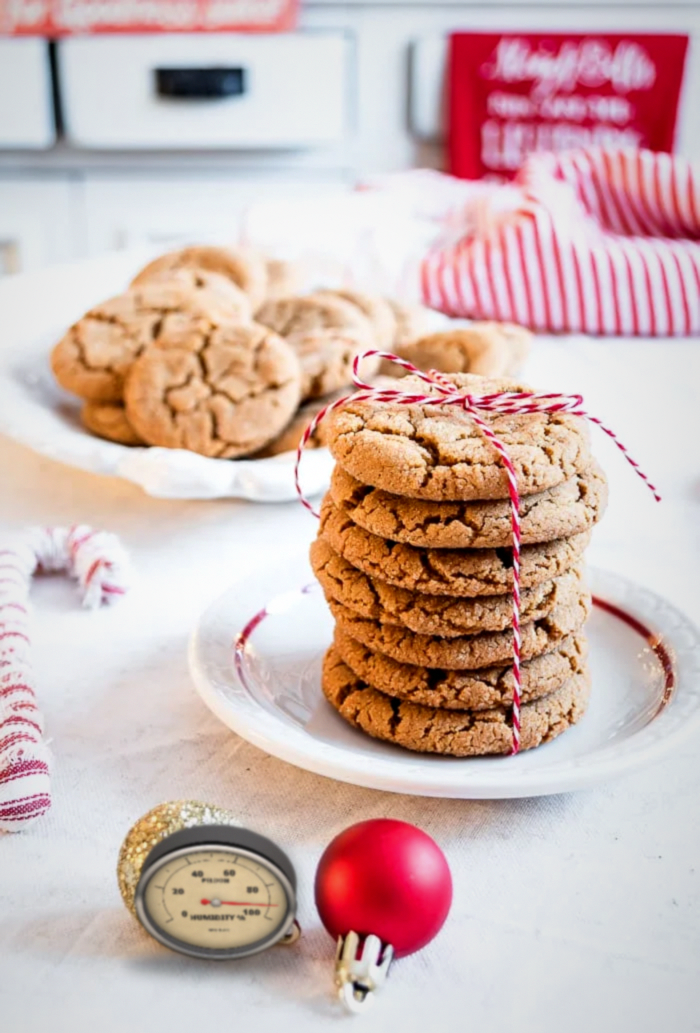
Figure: 90 %
